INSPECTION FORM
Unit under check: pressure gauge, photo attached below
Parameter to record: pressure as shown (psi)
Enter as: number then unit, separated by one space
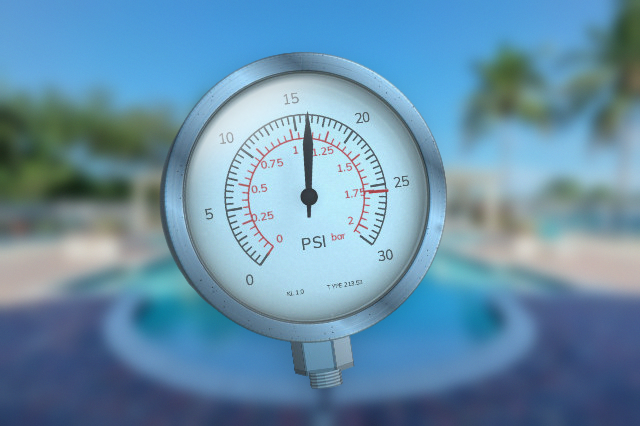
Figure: 16 psi
